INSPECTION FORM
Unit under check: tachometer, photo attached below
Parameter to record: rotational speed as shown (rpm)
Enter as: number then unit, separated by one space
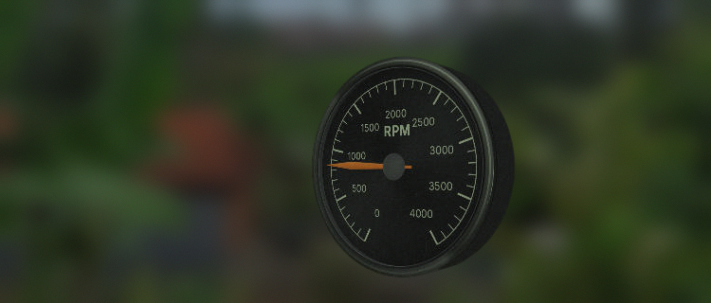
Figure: 850 rpm
